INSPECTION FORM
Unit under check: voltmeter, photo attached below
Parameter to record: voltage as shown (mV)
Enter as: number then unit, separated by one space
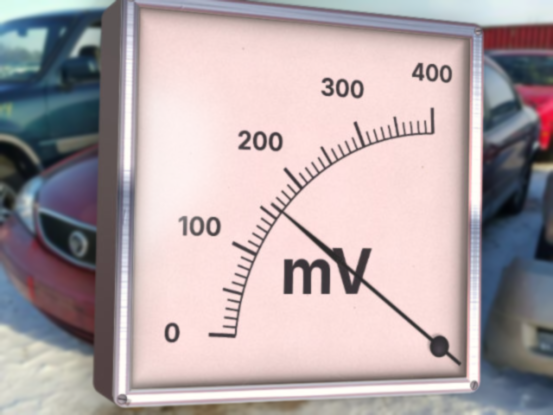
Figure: 160 mV
